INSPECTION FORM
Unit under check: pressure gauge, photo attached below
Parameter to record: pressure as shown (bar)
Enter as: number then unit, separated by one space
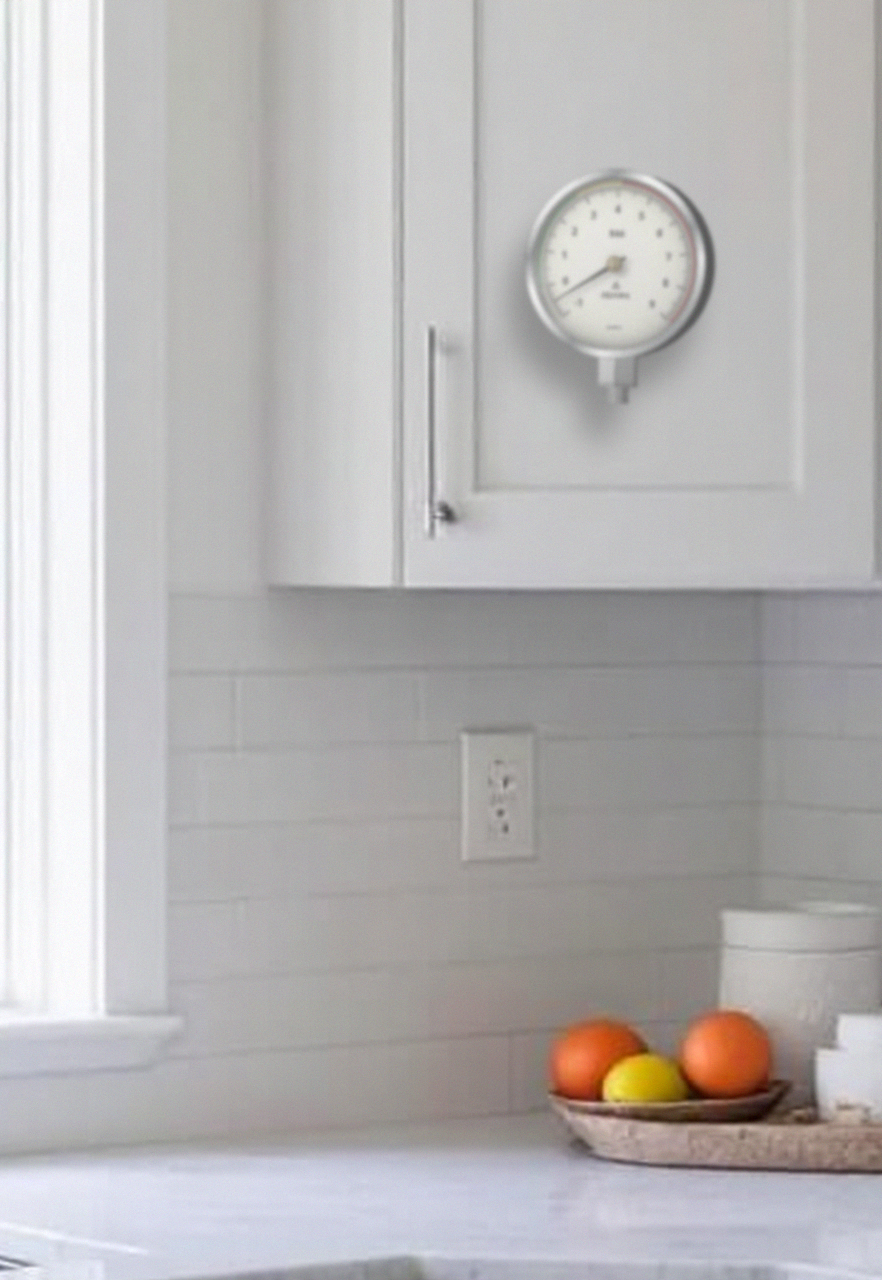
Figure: -0.5 bar
